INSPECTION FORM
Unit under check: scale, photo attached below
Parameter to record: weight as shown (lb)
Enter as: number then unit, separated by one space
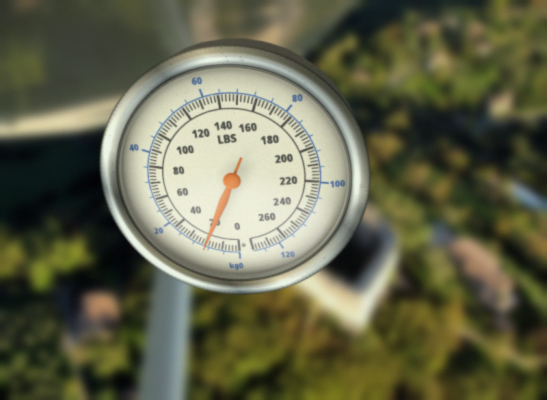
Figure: 20 lb
